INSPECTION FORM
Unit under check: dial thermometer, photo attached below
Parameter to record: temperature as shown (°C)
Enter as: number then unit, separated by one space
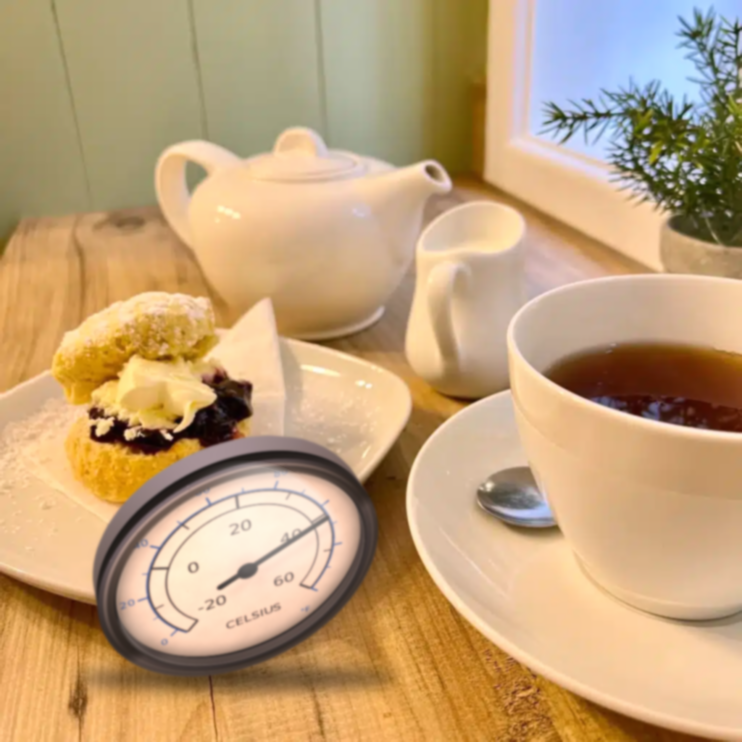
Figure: 40 °C
